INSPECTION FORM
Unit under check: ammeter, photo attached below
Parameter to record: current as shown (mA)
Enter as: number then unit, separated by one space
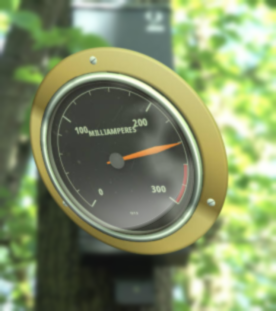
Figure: 240 mA
